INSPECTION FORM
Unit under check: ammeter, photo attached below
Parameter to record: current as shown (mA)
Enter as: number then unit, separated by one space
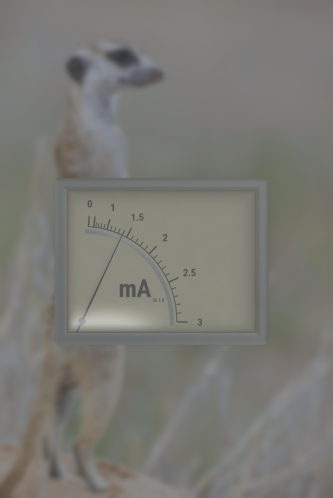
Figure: 1.4 mA
